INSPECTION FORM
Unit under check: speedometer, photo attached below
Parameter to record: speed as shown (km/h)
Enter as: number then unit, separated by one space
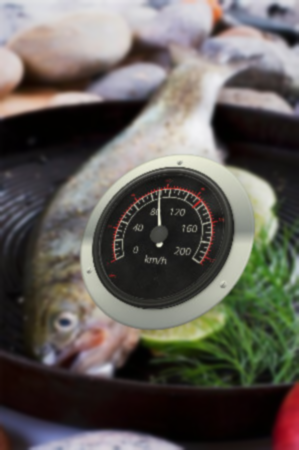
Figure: 90 km/h
